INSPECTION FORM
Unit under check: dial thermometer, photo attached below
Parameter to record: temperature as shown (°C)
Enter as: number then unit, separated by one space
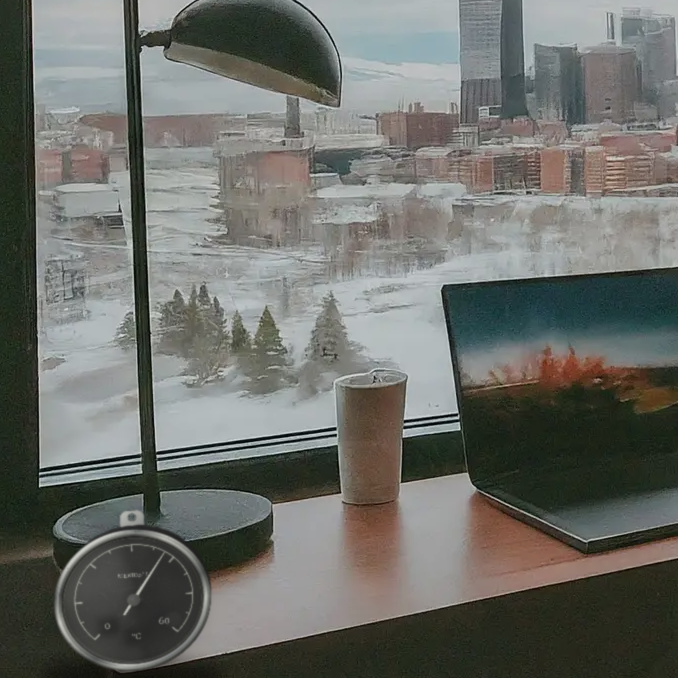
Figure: 37.5 °C
